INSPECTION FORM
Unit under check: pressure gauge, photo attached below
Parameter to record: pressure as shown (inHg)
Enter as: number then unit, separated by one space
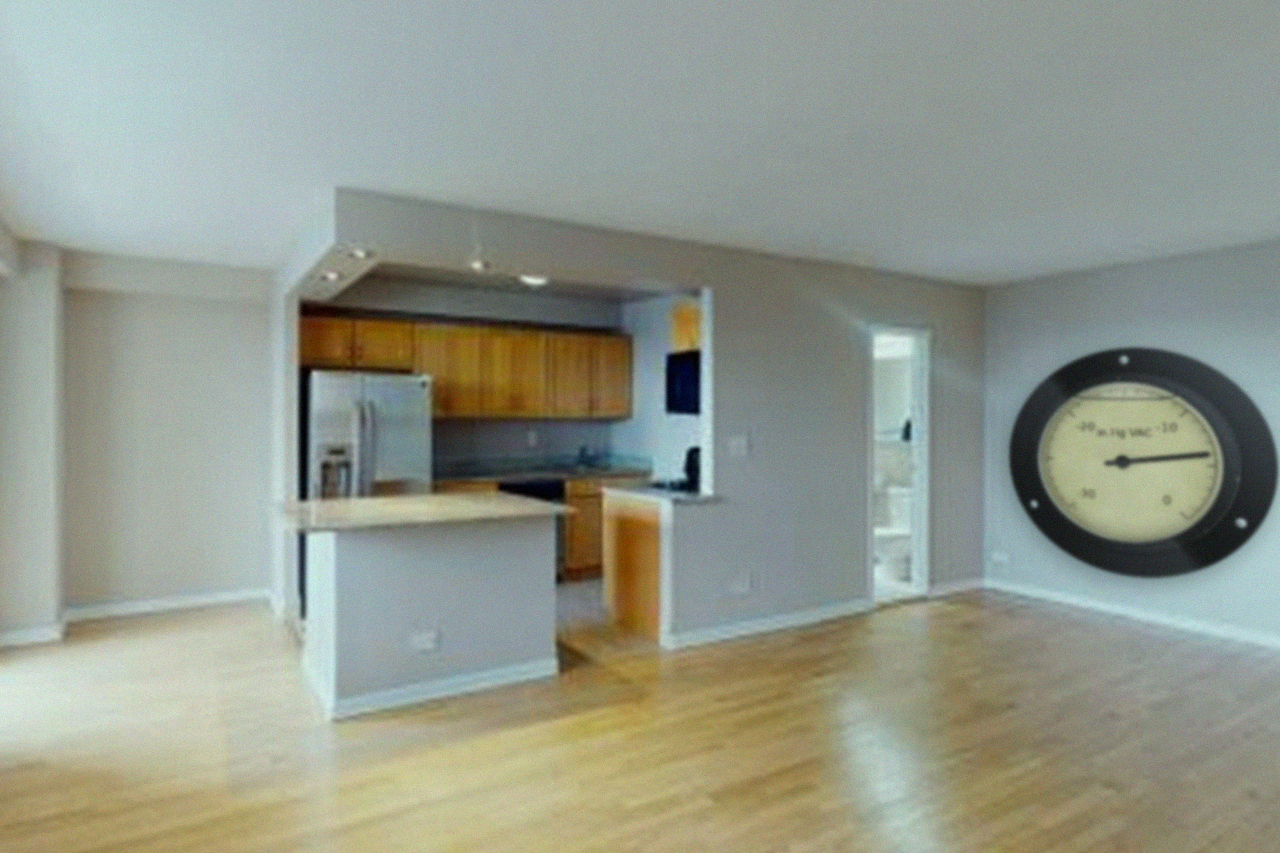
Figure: -6 inHg
